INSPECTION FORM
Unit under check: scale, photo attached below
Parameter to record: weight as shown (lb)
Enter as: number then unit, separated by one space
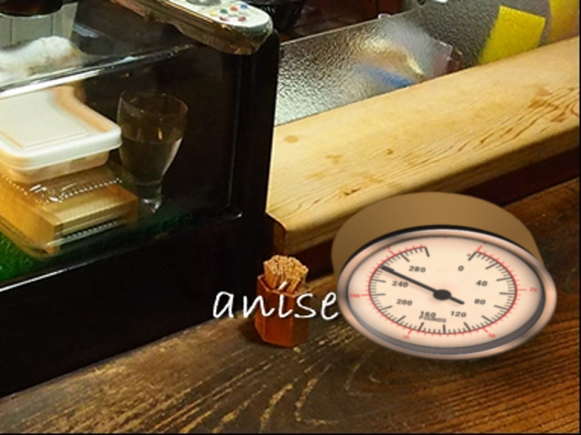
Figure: 260 lb
